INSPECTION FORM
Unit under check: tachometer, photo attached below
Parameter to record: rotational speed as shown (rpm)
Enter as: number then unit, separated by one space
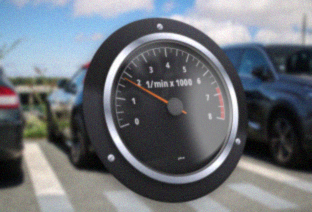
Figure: 1750 rpm
